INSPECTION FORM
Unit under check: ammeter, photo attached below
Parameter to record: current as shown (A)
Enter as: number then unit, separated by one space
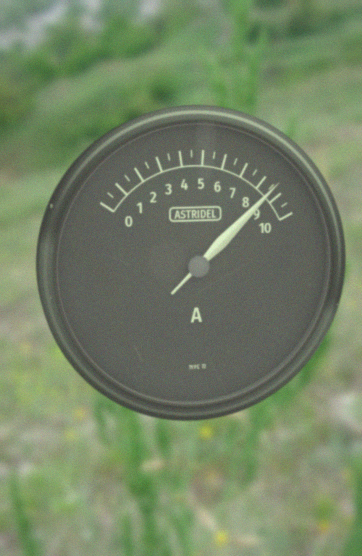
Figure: 8.5 A
